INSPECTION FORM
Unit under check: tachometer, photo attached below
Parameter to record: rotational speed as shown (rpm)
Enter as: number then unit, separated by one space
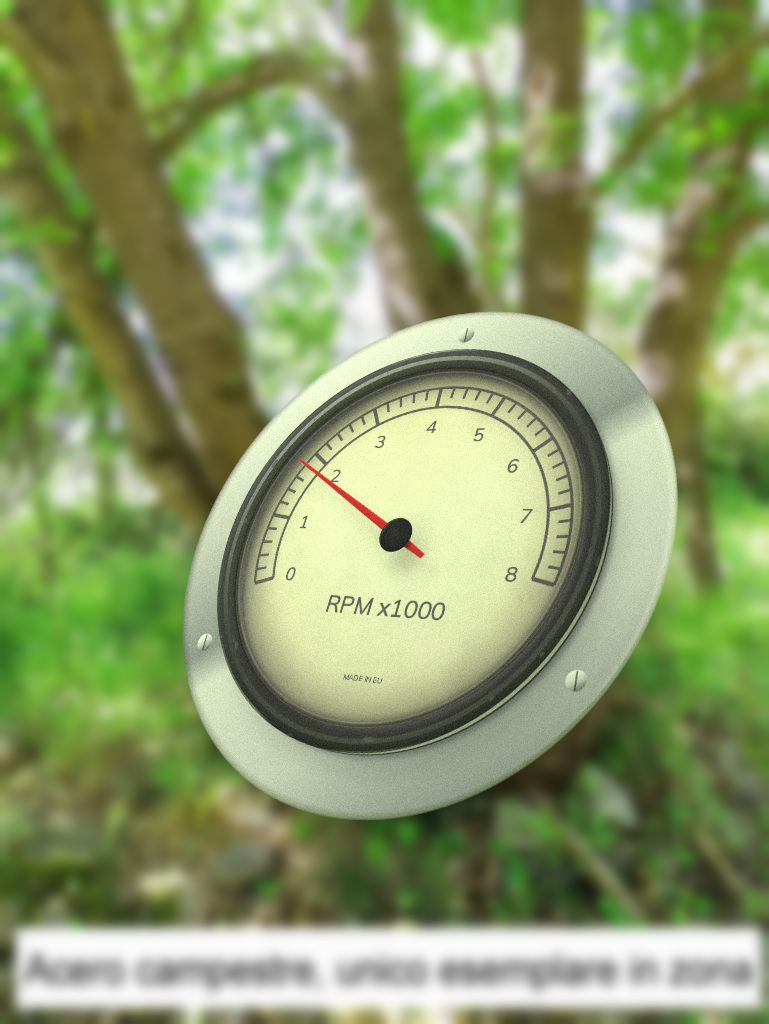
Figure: 1800 rpm
